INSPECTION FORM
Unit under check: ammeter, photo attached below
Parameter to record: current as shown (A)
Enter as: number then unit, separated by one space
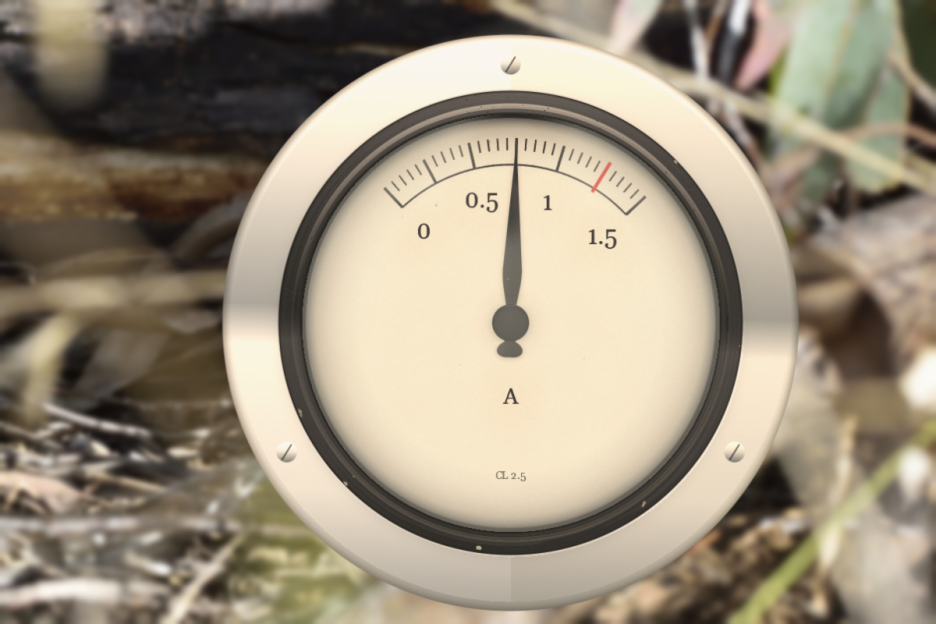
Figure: 0.75 A
